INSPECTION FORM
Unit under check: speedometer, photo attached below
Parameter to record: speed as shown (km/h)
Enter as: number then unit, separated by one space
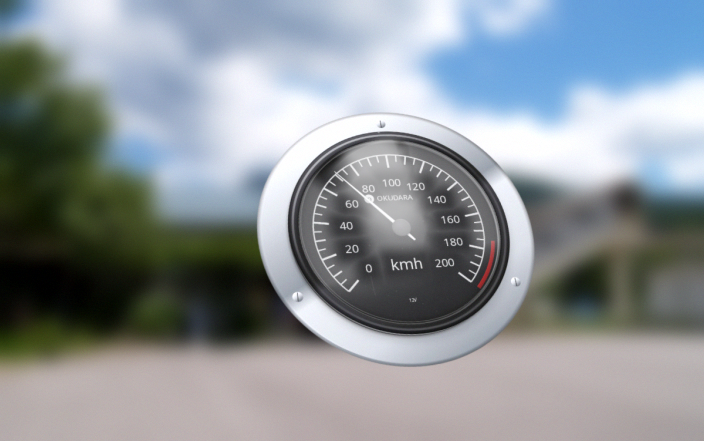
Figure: 70 km/h
